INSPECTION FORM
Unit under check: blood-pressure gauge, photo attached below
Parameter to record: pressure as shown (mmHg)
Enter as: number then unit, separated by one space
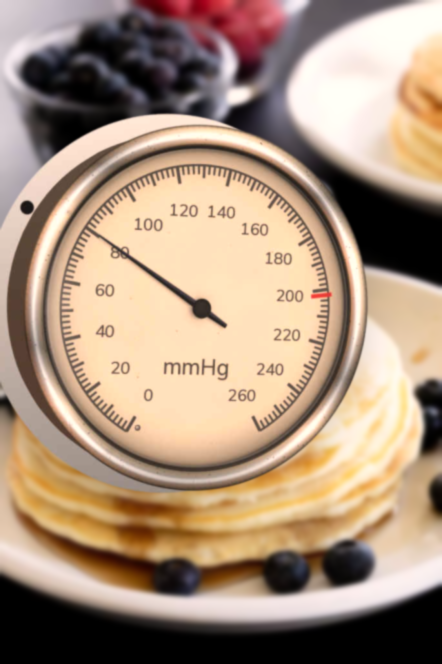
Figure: 80 mmHg
